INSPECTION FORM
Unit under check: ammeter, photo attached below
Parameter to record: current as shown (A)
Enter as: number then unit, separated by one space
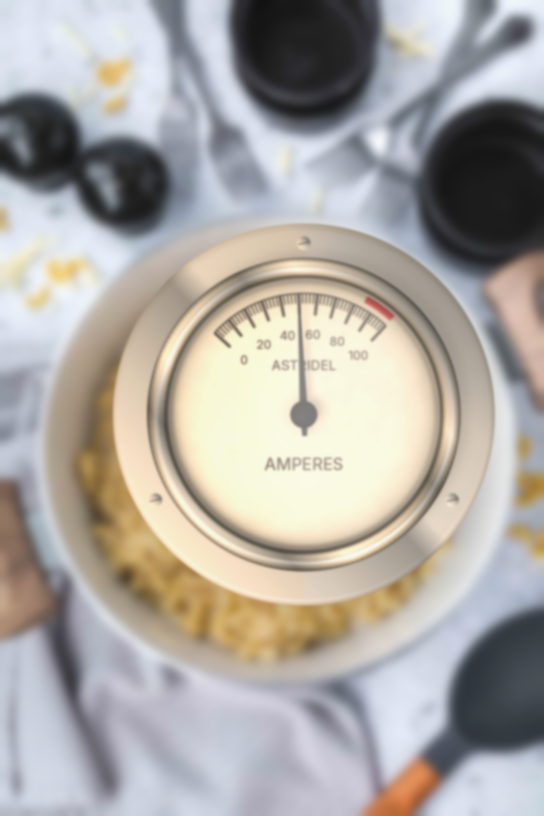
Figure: 50 A
